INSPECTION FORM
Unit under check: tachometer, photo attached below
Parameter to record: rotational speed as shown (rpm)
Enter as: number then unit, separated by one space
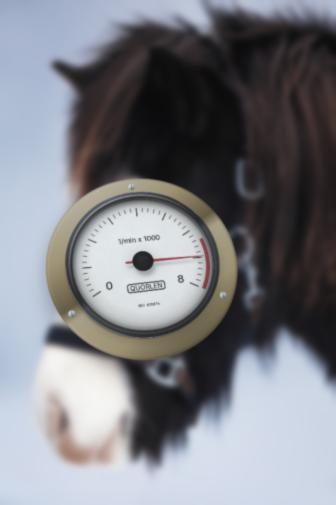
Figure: 7000 rpm
